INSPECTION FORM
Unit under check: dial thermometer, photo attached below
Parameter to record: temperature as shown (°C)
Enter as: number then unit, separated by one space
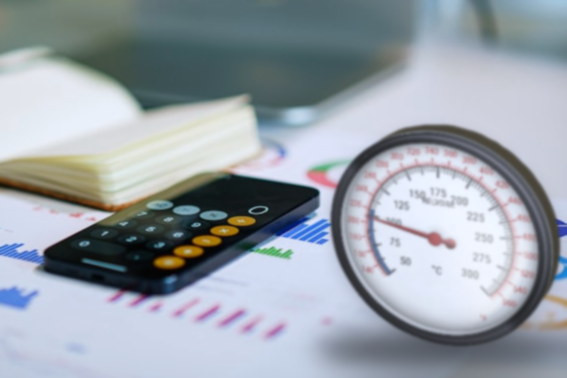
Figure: 100 °C
